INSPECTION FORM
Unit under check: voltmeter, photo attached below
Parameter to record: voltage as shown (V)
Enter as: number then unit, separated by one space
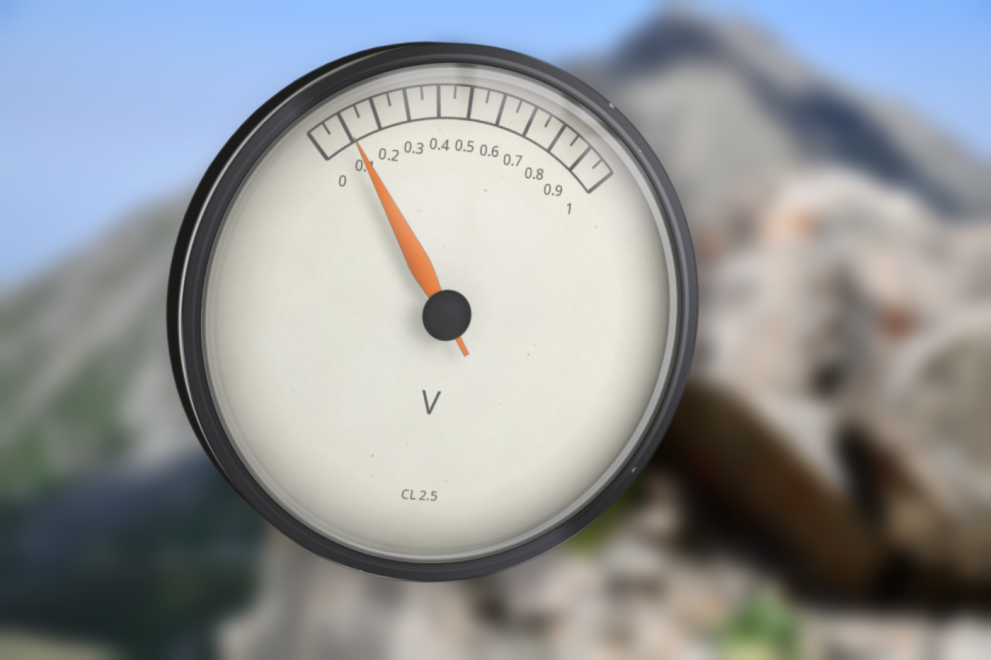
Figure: 0.1 V
